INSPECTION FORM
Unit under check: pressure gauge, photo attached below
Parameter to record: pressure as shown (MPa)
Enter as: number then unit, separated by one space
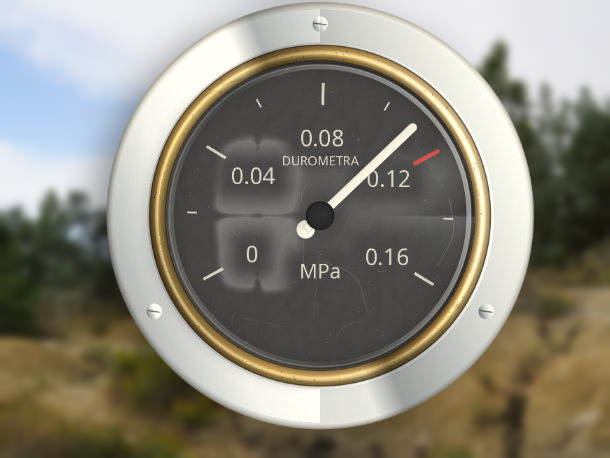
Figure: 0.11 MPa
